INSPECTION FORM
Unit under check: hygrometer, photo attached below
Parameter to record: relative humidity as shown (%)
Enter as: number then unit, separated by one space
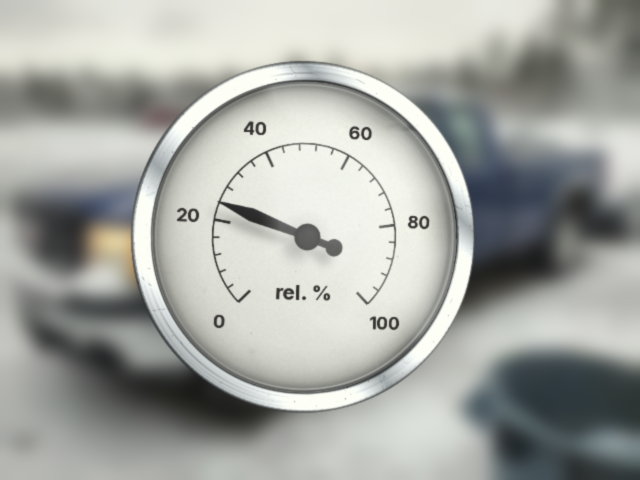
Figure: 24 %
